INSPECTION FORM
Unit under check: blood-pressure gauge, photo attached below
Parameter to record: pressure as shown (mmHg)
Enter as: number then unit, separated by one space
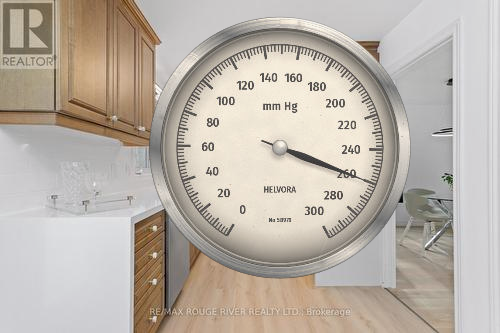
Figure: 260 mmHg
